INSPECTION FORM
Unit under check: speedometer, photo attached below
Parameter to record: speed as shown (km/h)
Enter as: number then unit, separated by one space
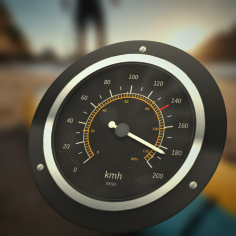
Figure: 185 km/h
